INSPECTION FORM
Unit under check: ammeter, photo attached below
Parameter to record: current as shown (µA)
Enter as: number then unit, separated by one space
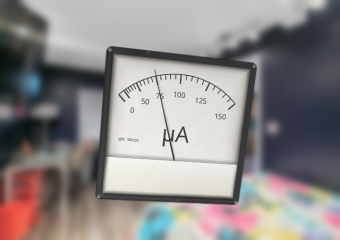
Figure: 75 µA
